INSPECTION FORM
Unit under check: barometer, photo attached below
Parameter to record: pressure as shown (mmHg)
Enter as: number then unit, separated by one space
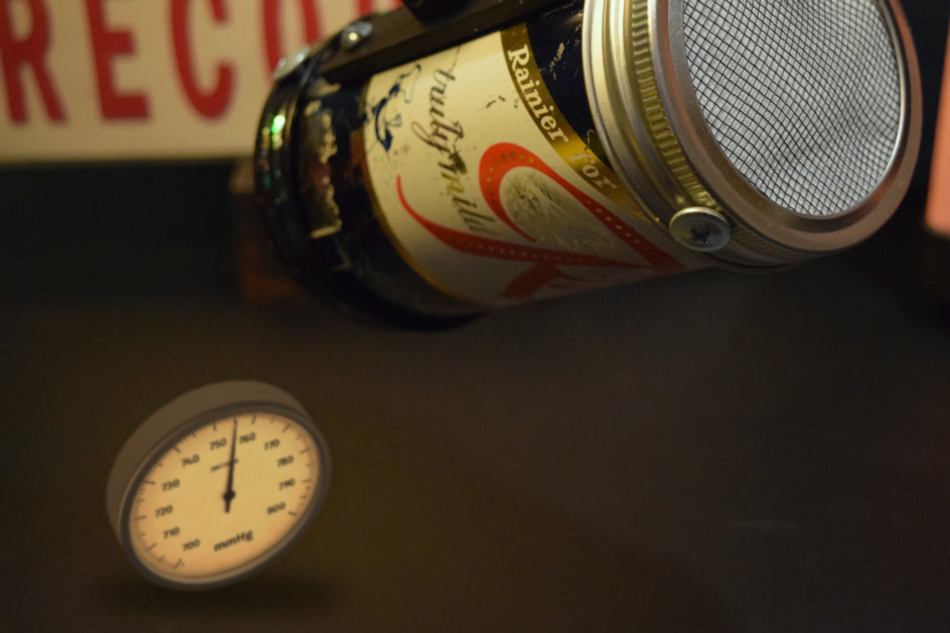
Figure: 755 mmHg
